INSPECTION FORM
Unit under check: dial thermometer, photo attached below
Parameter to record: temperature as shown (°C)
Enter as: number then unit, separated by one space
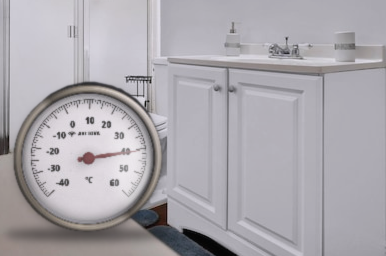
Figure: 40 °C
